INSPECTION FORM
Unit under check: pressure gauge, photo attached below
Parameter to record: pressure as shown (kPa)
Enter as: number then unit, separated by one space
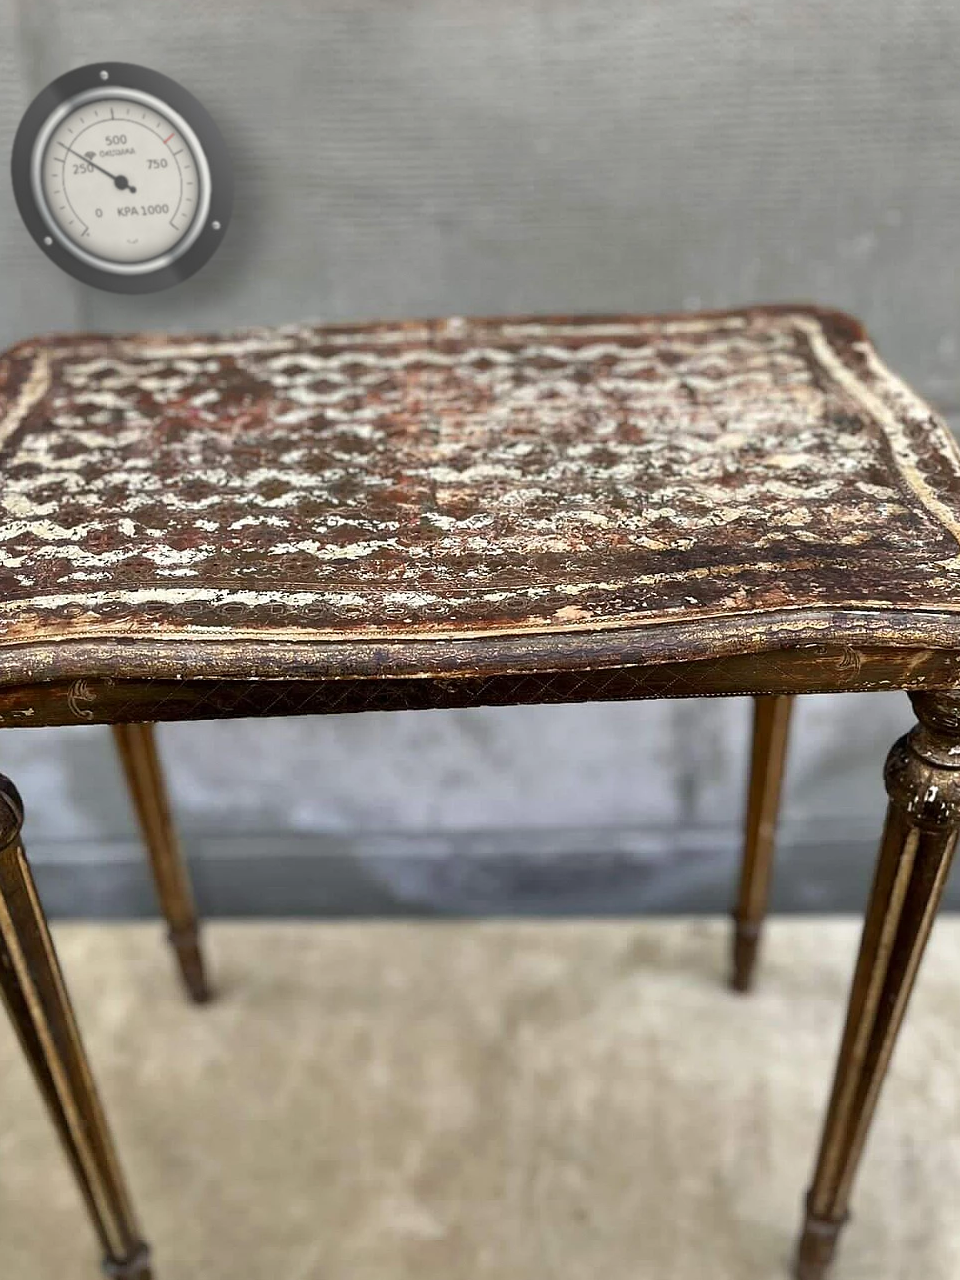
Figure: 300 kPa
